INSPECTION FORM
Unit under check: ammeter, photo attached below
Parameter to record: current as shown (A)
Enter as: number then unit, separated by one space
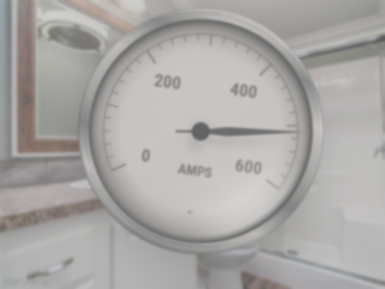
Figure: 510 A
